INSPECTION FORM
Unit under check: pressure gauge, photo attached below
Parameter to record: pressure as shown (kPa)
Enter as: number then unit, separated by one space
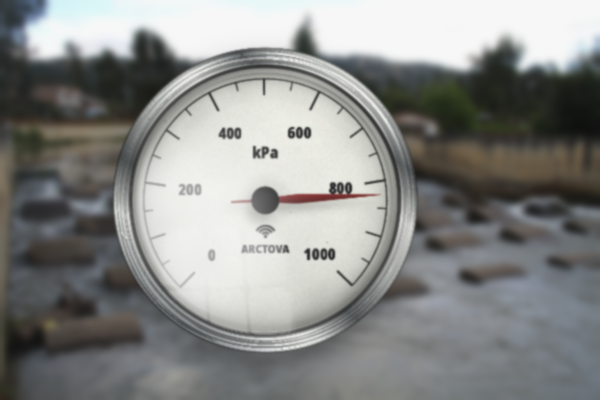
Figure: 825 kPa
